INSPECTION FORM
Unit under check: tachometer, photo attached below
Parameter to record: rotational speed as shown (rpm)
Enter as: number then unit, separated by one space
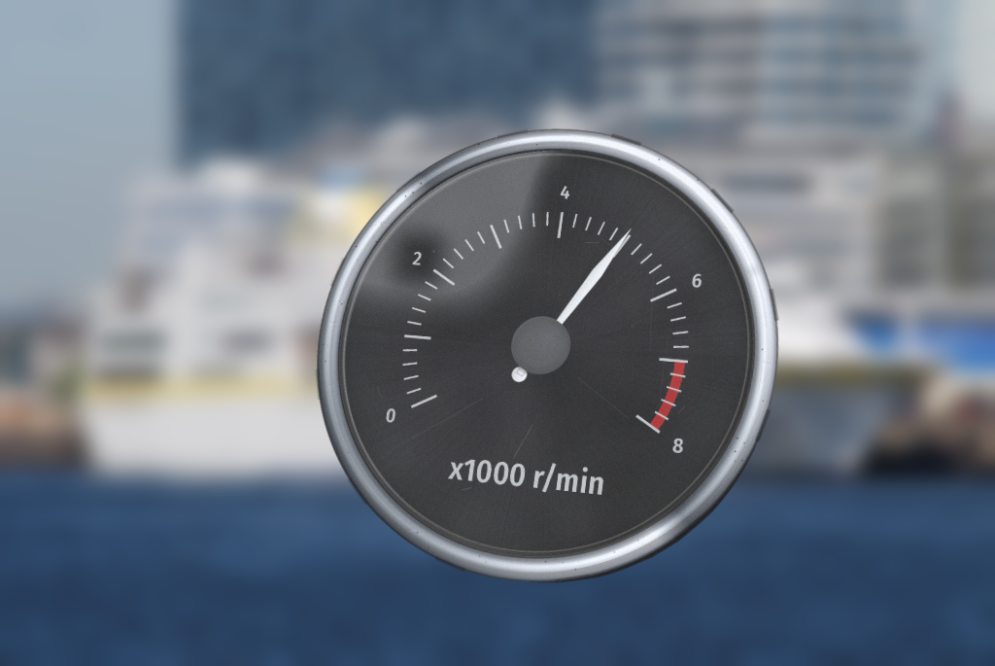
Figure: 5000 rpm
